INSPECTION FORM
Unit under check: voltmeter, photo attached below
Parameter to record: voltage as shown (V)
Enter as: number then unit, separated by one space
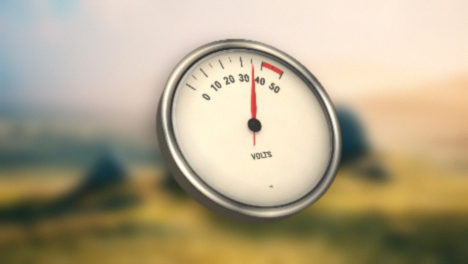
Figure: 35 V
